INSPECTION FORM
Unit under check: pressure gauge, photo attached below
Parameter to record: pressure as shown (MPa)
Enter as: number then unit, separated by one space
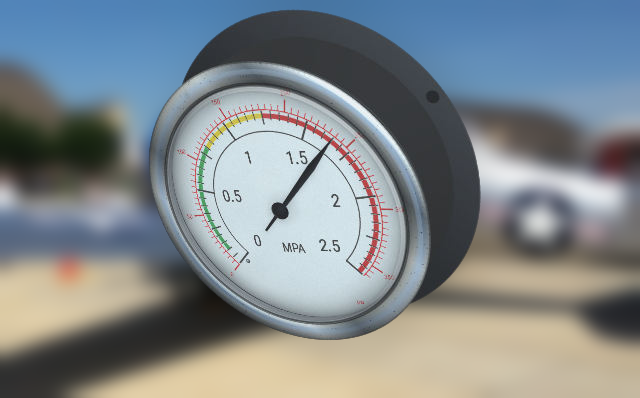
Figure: 1.65 MPa
